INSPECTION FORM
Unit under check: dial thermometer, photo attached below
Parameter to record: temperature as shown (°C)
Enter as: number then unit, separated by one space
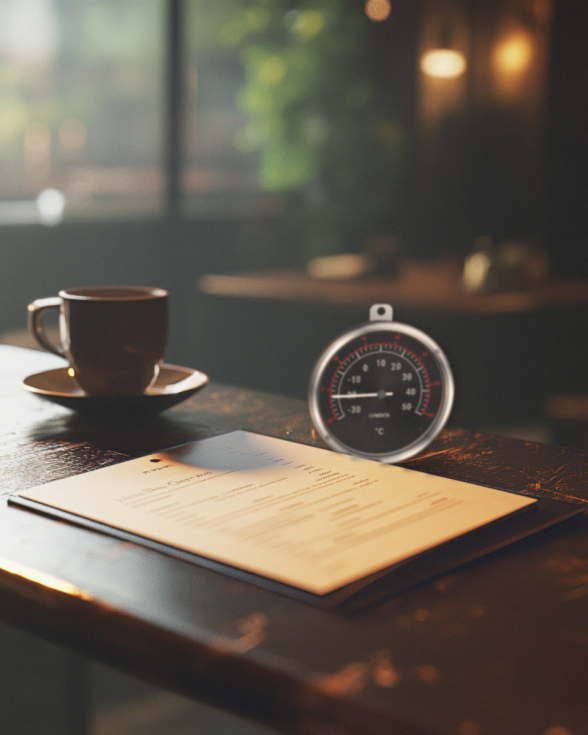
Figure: -20 °C
